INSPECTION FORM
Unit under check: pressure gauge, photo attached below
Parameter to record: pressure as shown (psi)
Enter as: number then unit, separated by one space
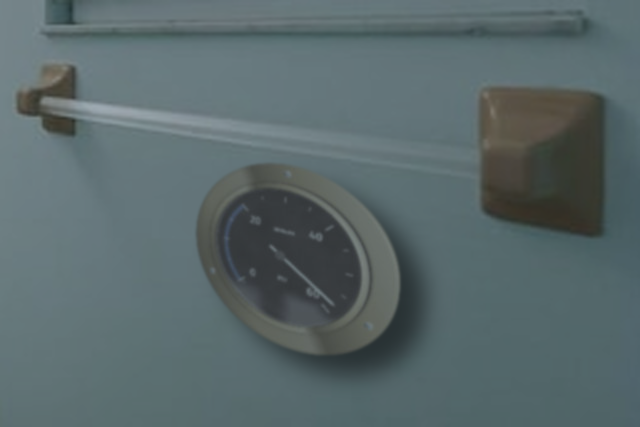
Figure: 57.5 psi
